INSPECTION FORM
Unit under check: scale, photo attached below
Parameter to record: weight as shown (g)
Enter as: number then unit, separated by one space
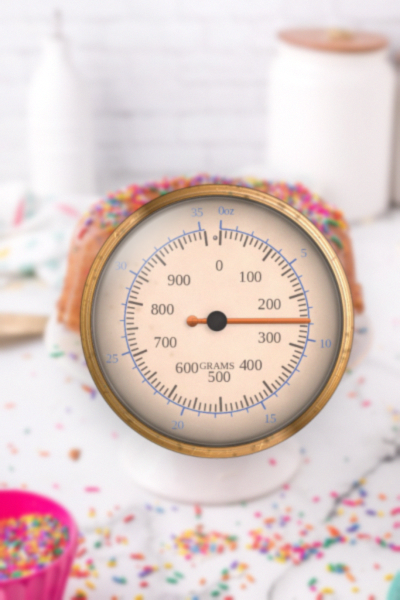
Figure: 250 g
